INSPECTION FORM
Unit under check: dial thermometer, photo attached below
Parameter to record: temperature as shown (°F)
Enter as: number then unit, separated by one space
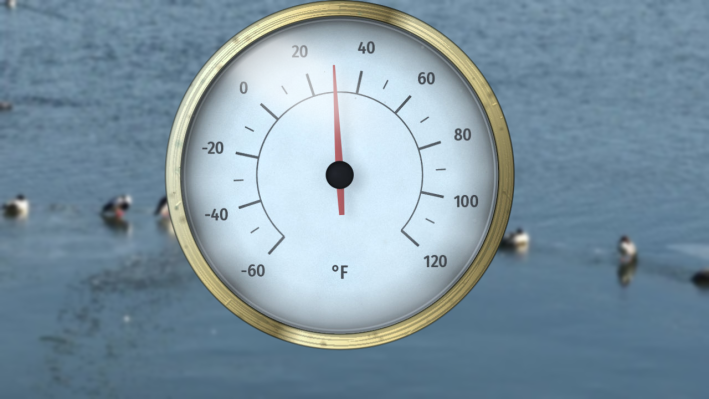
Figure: 30 °F
